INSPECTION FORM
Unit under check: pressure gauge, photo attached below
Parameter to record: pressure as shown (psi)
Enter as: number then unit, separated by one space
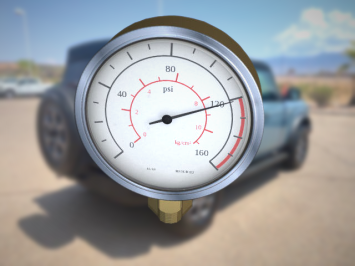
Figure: 120 psi
